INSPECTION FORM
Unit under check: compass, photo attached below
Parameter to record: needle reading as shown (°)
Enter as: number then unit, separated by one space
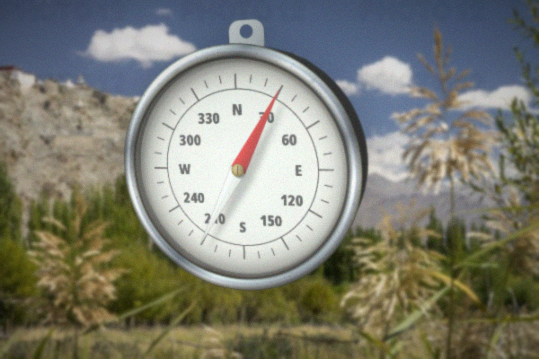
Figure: 30 °
